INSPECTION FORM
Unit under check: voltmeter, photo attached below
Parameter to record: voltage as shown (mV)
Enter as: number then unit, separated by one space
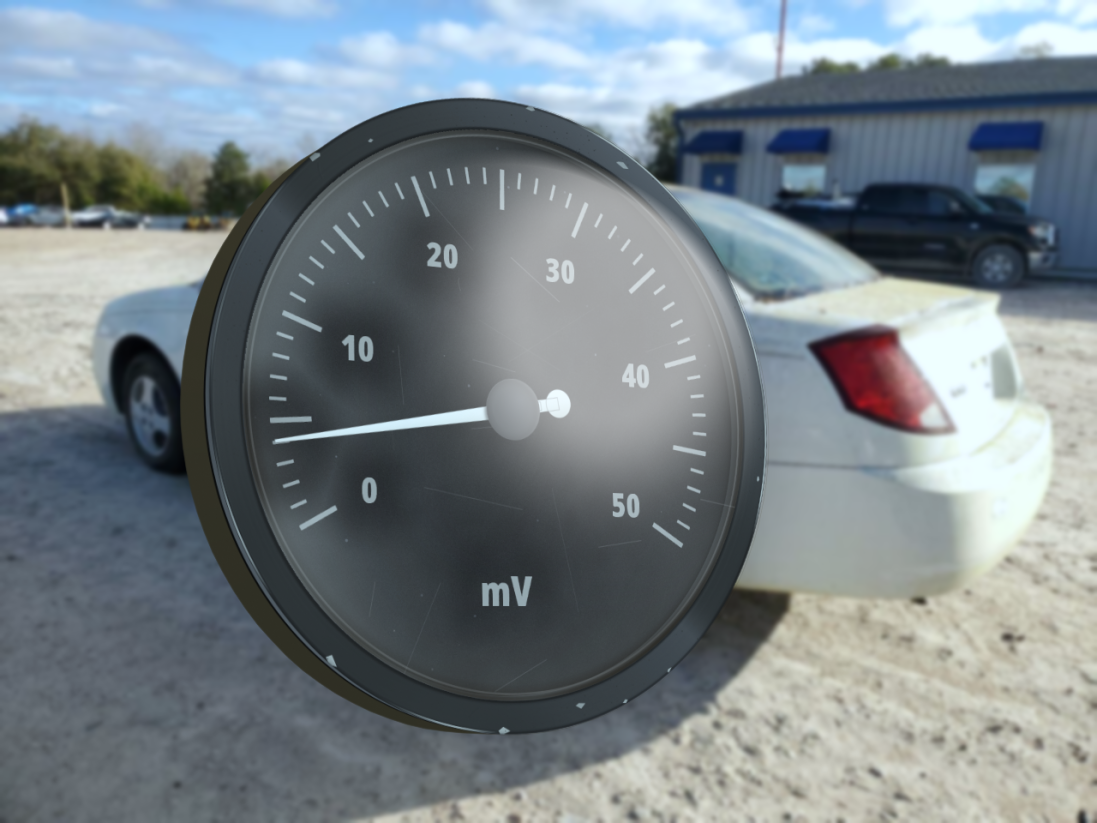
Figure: 4 mV
